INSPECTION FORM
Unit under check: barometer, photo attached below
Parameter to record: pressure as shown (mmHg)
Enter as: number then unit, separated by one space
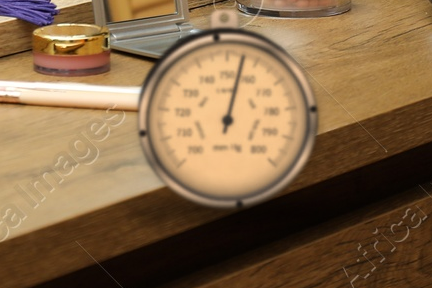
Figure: 755 mmHg
